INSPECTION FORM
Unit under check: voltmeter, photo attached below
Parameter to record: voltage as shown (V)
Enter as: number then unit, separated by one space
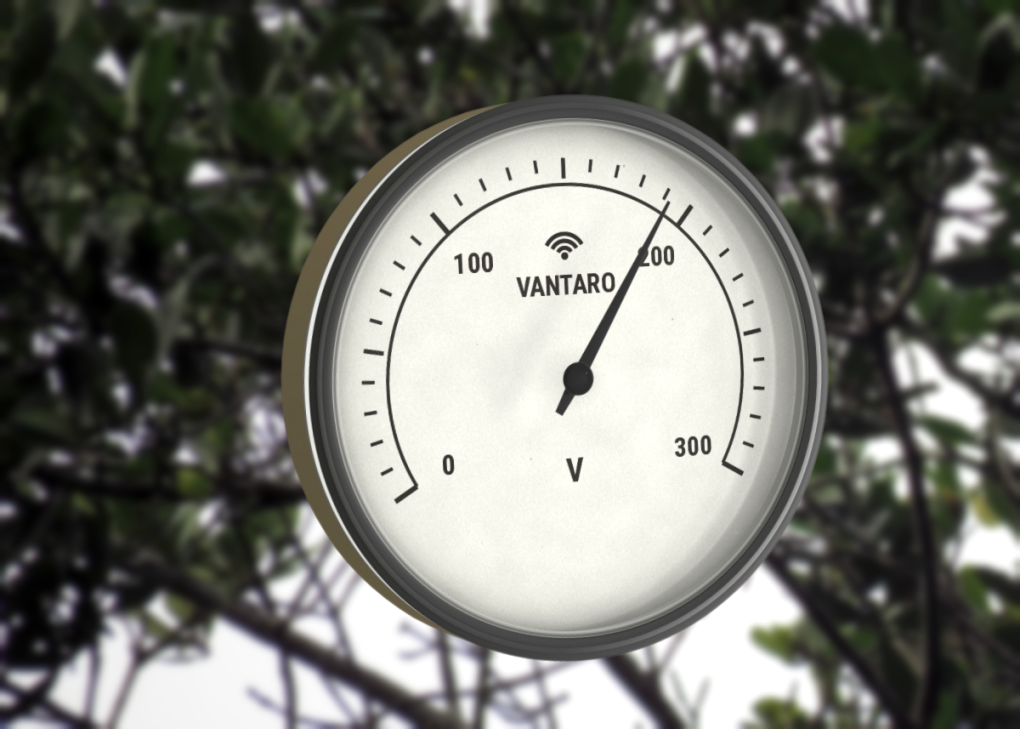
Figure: 190 V
